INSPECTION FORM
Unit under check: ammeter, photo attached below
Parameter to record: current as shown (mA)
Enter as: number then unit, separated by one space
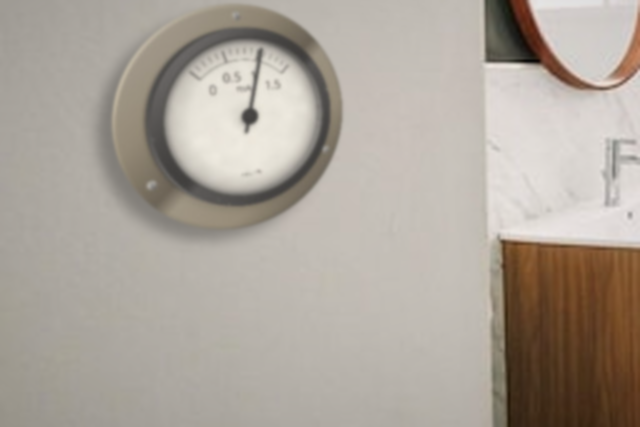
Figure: 1 mA
